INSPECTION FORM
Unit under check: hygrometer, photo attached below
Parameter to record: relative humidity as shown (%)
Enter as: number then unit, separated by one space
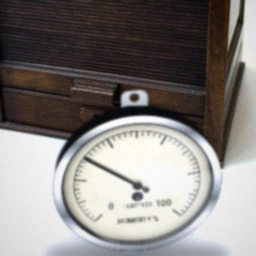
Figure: 30 %
